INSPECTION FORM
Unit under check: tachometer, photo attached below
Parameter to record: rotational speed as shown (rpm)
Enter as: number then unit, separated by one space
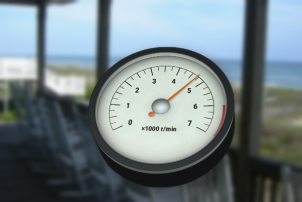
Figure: 4750 rpm
